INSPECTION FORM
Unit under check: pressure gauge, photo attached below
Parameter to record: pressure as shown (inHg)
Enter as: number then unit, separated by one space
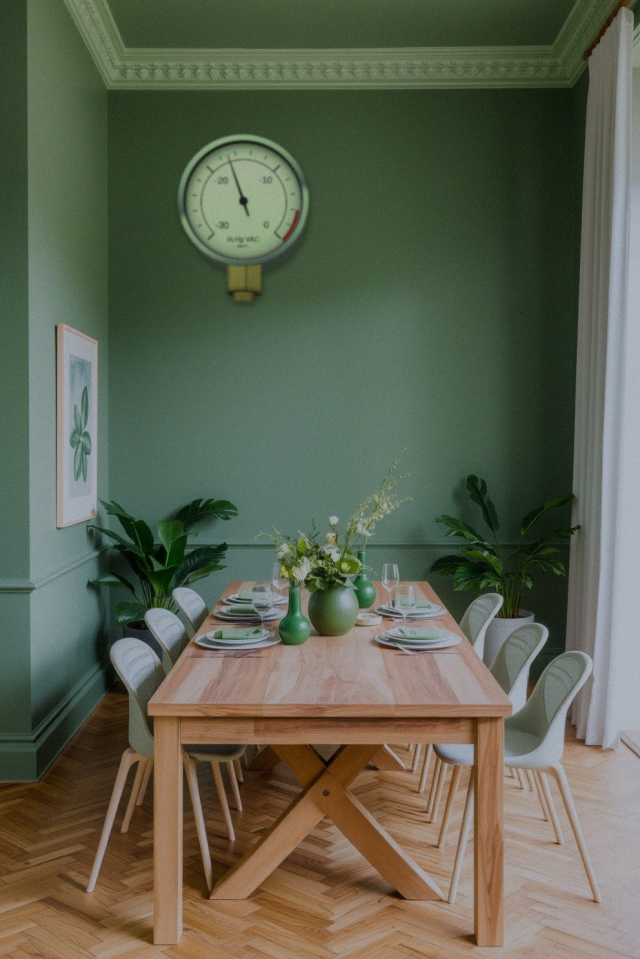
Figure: -17 inHg
